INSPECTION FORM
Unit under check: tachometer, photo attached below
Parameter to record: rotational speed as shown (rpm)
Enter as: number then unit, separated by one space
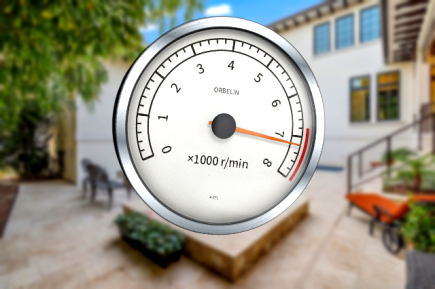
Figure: 7200 rpm
